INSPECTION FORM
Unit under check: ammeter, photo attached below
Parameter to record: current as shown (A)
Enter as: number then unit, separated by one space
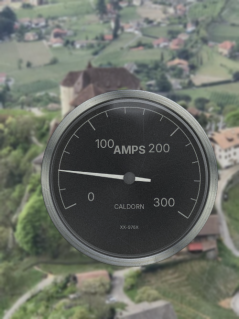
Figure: 40 A
